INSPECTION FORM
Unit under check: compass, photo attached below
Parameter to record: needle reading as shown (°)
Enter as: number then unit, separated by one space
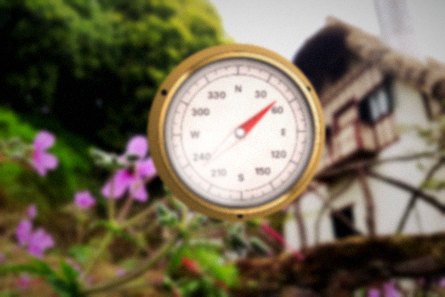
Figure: 50 °
